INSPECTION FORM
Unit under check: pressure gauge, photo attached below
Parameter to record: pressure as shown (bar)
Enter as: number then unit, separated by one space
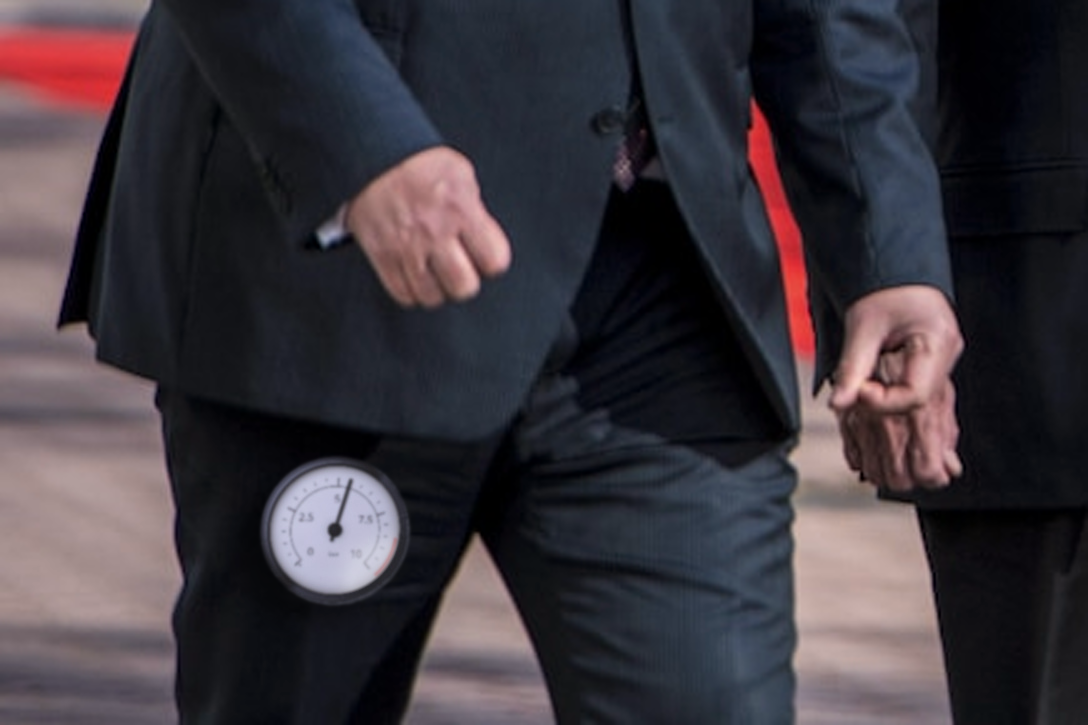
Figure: 5.5 bar
